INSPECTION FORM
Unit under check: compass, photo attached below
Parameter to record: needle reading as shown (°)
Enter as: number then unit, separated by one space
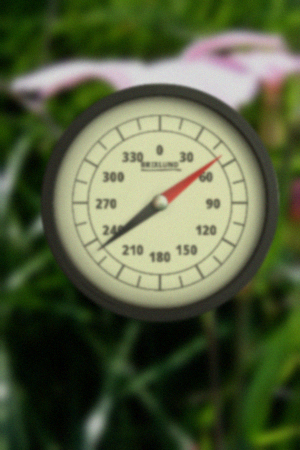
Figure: 52.5 °
